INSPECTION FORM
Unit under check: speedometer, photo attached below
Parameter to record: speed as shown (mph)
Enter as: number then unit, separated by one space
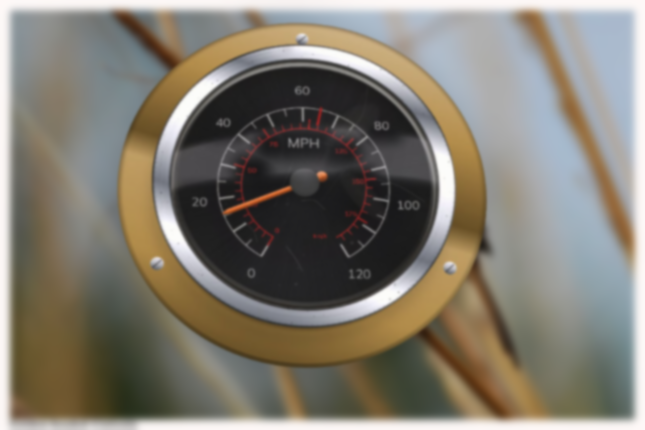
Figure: 15 mph
